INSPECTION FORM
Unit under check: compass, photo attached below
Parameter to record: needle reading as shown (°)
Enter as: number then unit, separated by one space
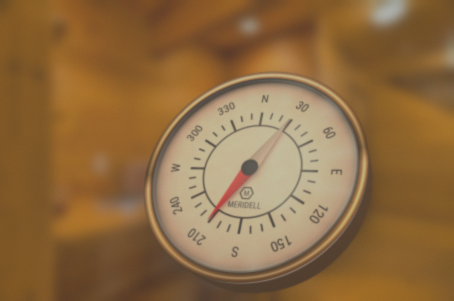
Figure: 210 °
